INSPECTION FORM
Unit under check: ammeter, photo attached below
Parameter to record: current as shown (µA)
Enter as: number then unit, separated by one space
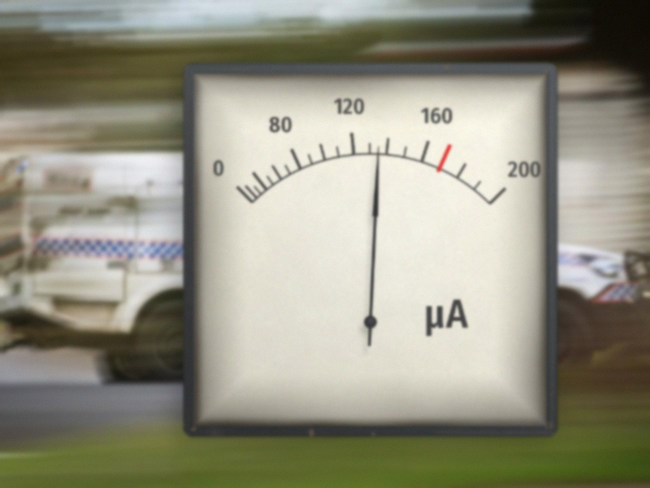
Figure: 135 µA
